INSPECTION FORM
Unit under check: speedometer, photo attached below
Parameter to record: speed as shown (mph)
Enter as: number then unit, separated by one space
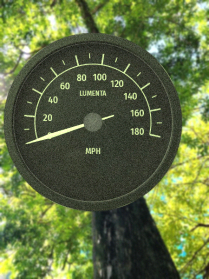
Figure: 0 mph
